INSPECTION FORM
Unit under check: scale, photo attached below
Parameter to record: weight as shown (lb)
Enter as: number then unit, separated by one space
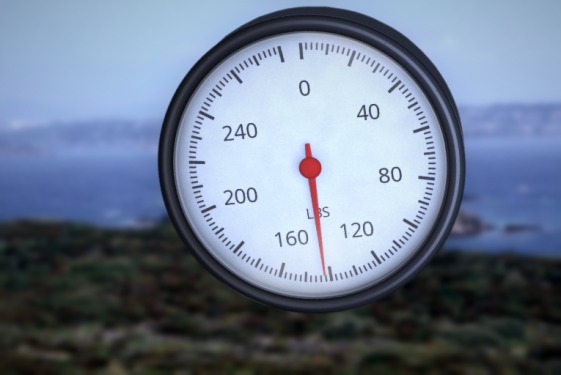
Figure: 142 lb
